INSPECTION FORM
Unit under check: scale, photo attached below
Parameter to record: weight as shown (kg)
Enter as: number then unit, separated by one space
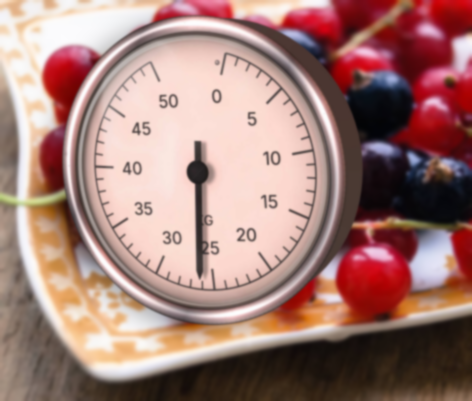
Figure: 26 kg
